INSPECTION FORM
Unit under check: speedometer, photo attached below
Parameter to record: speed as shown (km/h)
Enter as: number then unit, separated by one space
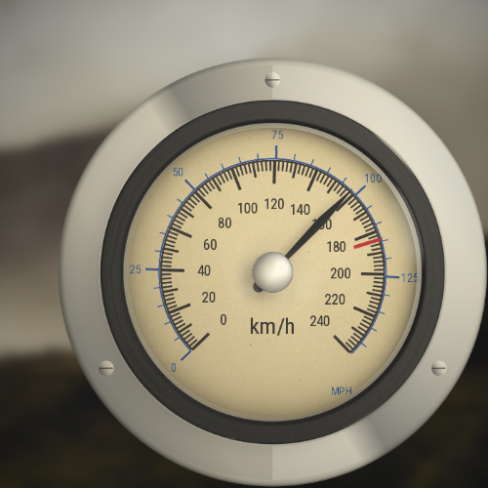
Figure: 158 km/h
